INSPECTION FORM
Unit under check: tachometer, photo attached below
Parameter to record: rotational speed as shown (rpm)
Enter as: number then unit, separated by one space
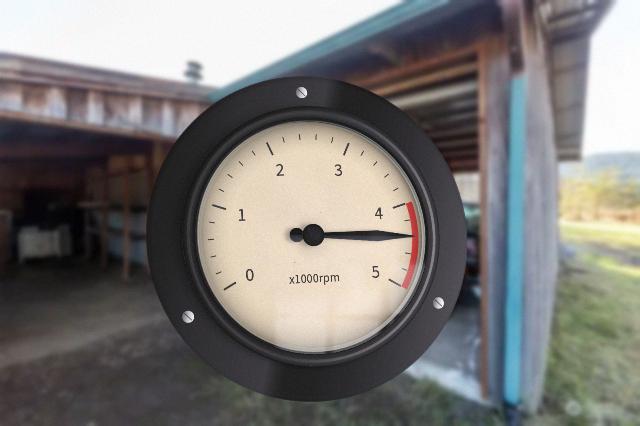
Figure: 4400 rpm
